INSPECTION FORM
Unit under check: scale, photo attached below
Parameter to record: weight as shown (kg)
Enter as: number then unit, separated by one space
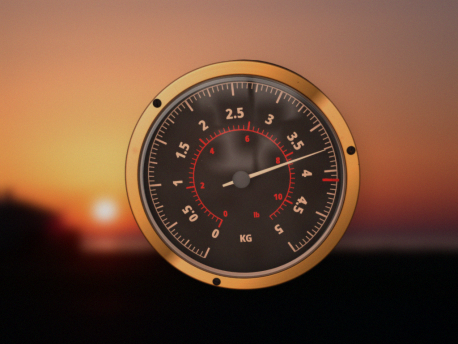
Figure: 3.75 kg
